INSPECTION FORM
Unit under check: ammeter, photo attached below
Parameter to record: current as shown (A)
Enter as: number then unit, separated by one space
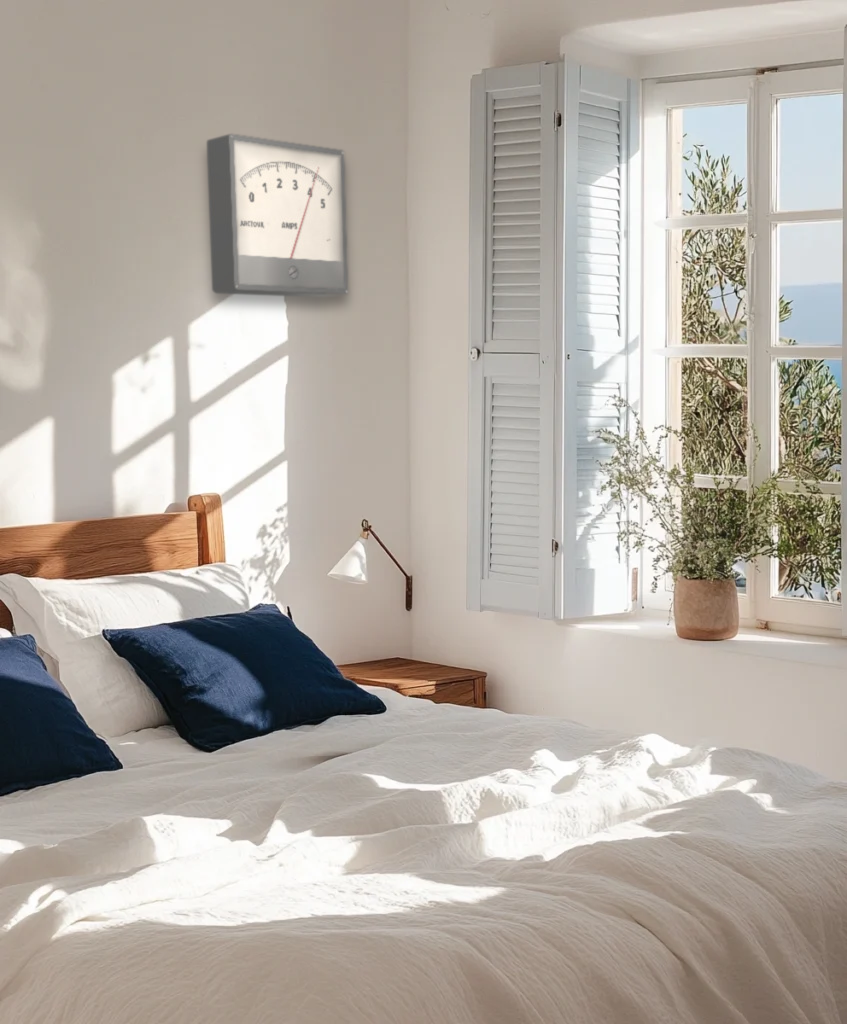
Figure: 4 A
